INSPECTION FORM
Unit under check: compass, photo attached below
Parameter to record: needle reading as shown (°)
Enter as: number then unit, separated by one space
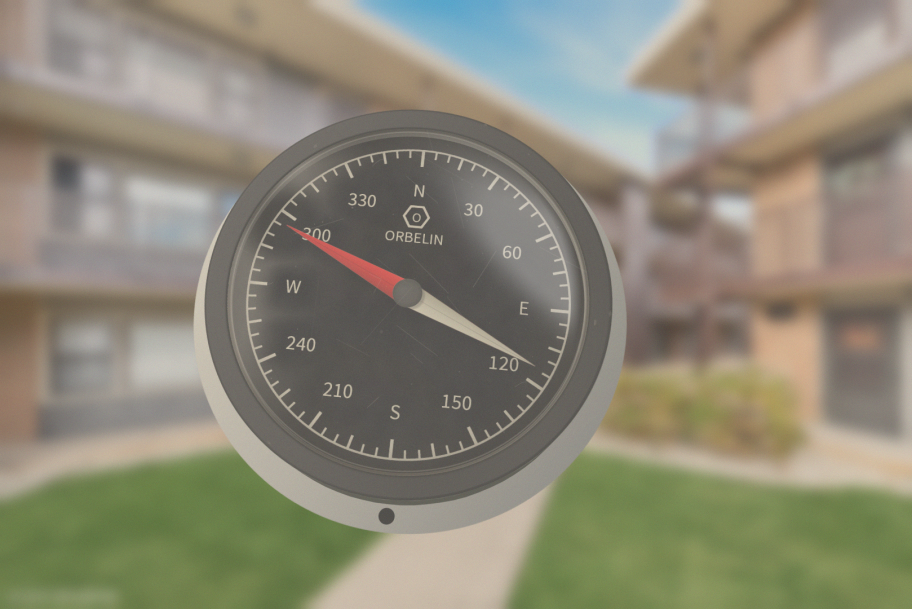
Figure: 295 °
